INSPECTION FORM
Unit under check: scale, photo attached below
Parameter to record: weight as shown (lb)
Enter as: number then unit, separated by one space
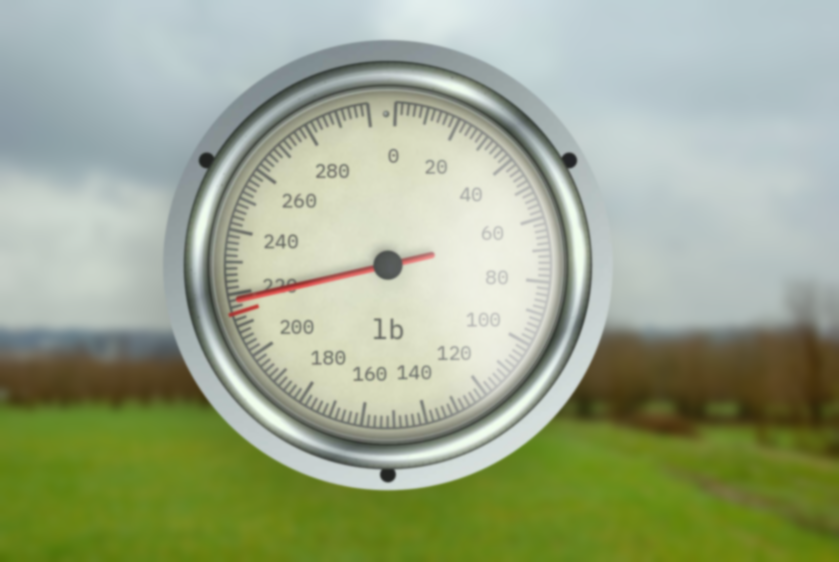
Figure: 218 lb
